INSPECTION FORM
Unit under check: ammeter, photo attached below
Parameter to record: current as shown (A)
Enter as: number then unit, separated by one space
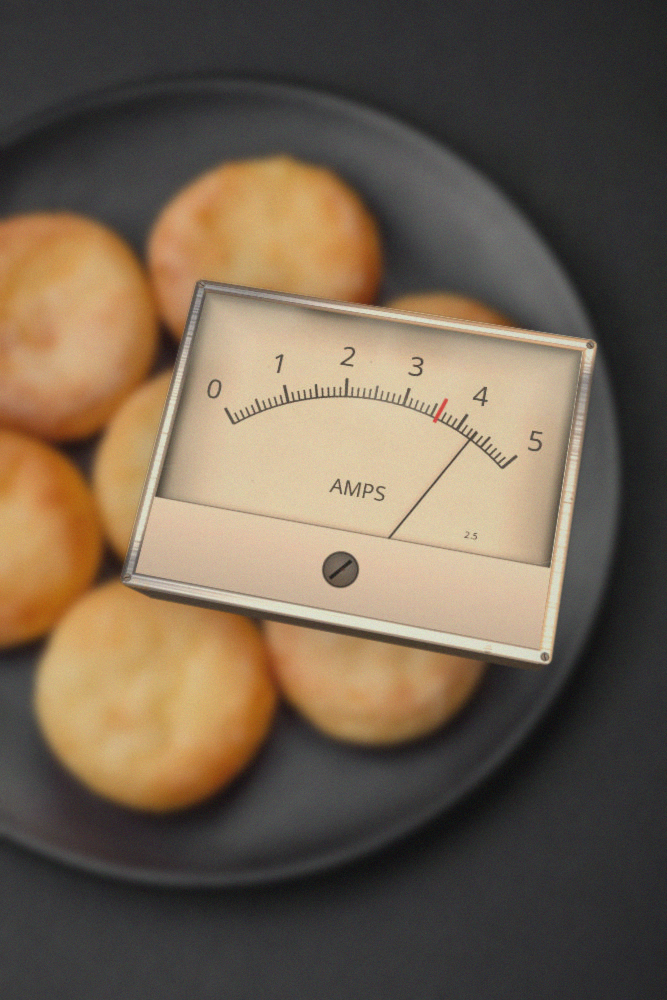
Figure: 4.3 A
